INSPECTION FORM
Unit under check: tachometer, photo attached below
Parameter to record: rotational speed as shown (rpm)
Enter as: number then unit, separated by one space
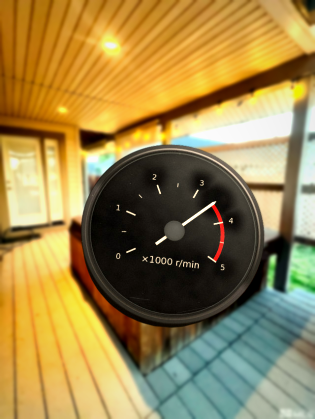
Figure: 3500 rpm
